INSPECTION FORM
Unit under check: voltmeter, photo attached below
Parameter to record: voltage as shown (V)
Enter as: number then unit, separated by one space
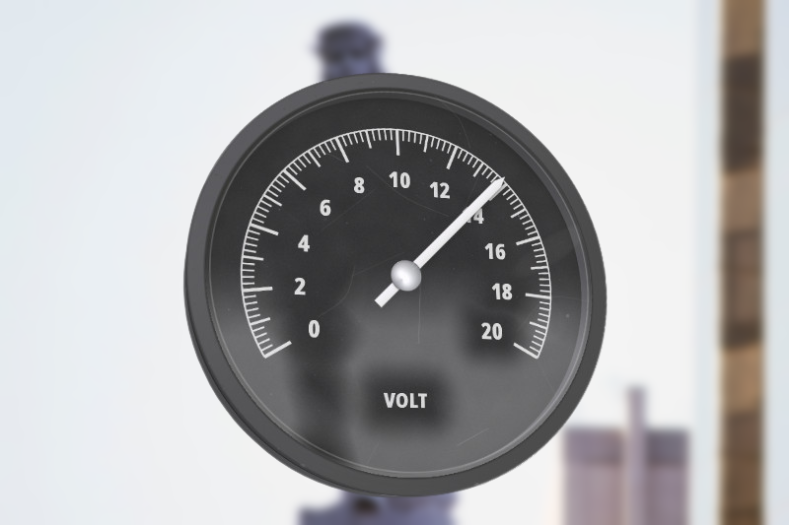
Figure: 13.8 V
